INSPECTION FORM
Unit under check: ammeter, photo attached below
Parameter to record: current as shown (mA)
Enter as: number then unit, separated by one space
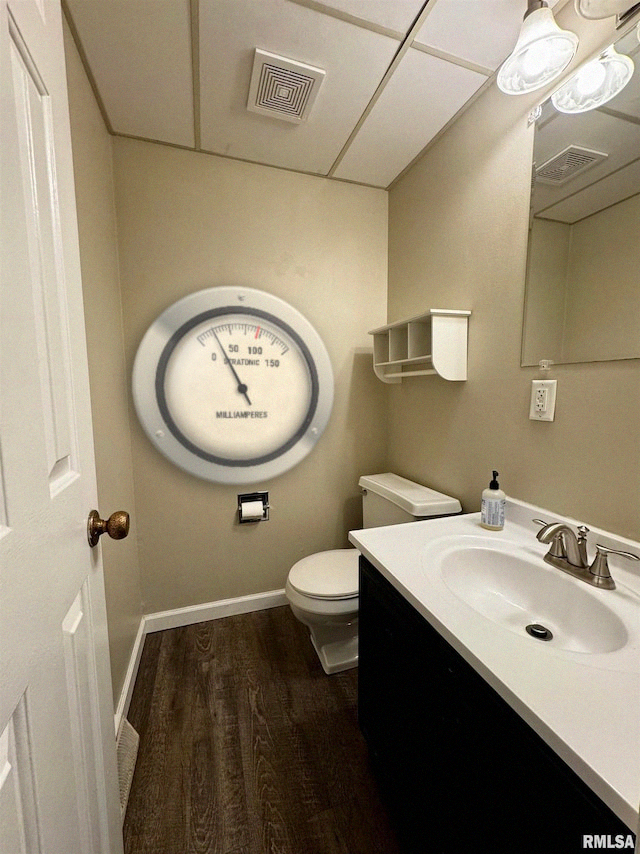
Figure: 25 mA
